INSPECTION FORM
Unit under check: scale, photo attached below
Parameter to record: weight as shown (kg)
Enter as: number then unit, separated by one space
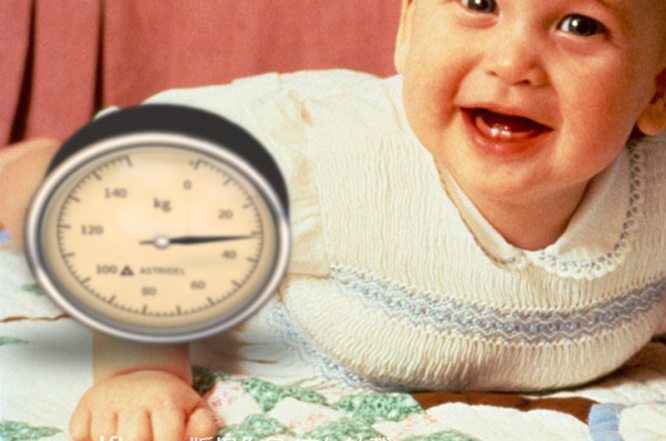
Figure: 30 kg
